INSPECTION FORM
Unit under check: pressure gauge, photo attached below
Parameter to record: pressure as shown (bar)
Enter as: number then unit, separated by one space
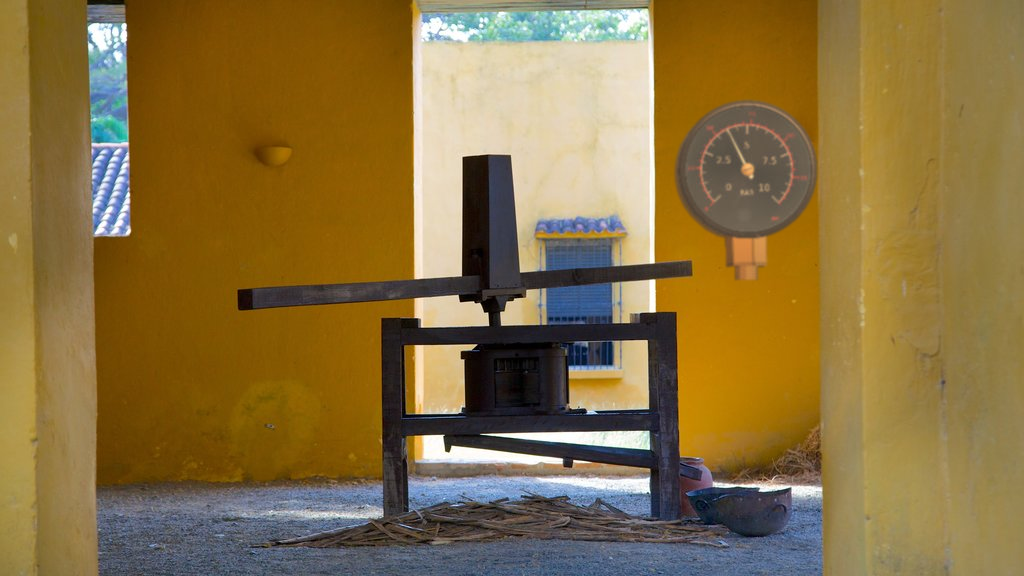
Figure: 4 bar
